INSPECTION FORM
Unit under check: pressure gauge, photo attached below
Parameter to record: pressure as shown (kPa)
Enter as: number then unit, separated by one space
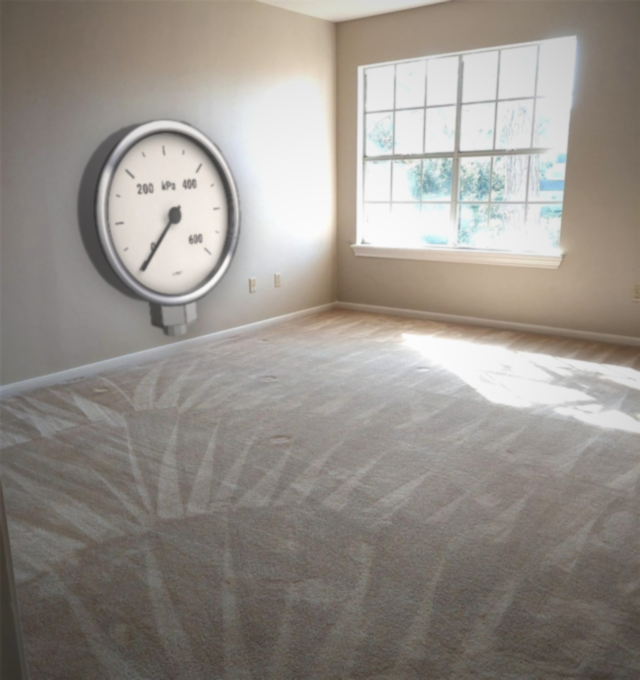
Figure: 0 kPa
